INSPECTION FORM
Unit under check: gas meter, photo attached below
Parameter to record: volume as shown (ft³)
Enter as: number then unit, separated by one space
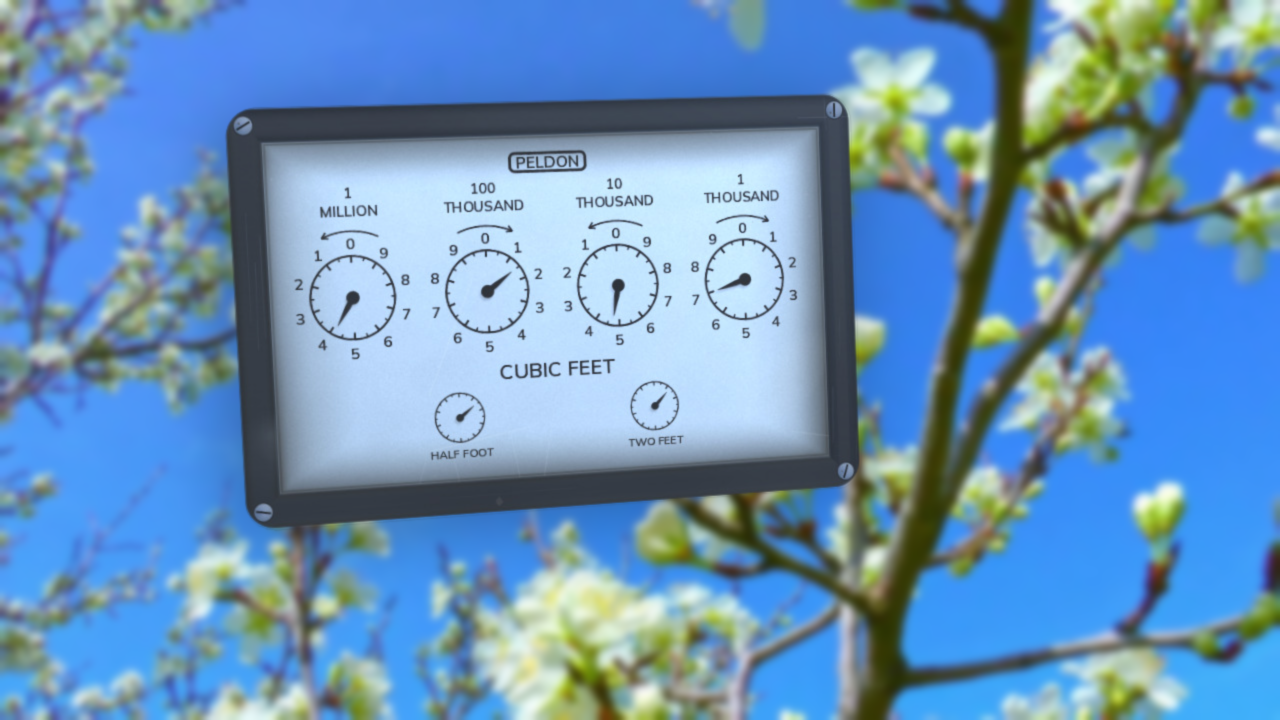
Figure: 414700 ft³
